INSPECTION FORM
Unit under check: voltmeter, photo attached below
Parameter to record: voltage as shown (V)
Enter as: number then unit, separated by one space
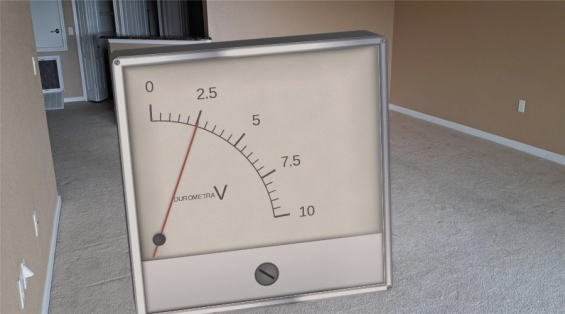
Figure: 2.5 V
